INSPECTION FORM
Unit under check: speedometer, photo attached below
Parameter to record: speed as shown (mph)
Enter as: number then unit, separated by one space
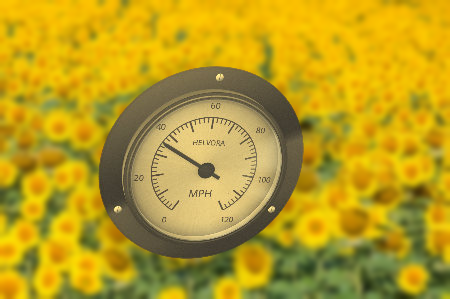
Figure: 36 mph
